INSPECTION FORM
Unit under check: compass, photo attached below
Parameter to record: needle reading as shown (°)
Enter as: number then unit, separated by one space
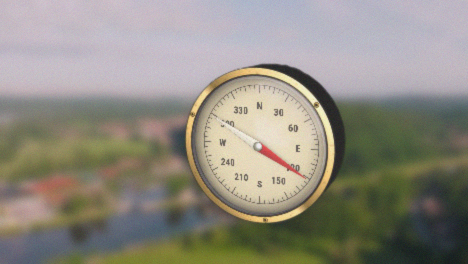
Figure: 120 °
